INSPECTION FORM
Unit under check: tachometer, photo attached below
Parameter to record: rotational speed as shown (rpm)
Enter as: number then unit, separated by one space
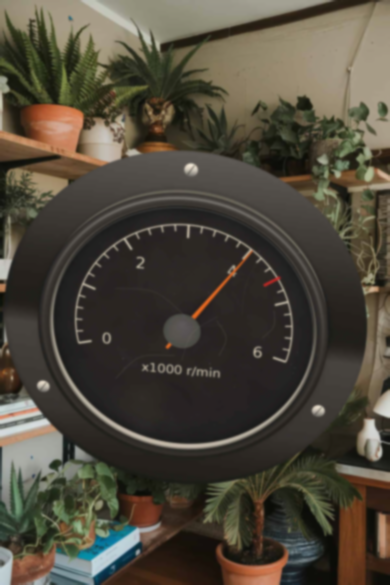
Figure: 4000 rpm
